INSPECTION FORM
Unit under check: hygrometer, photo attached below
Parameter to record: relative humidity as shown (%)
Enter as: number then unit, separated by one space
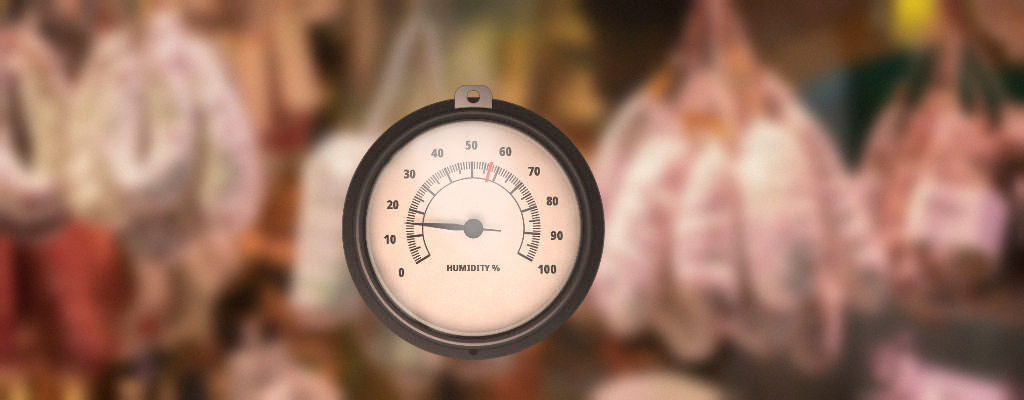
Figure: 15 %
